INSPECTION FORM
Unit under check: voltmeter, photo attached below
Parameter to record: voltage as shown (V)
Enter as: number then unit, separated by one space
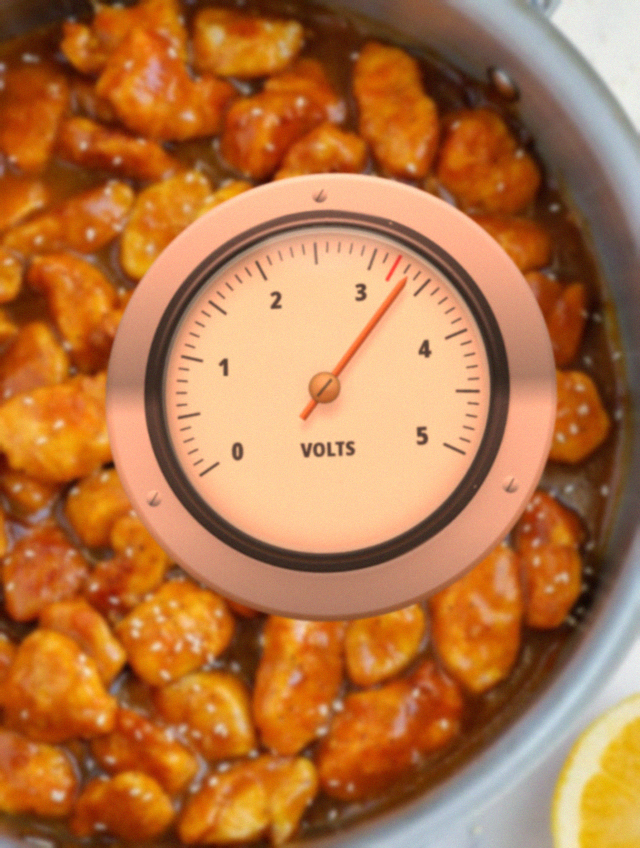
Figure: 3.35 V
